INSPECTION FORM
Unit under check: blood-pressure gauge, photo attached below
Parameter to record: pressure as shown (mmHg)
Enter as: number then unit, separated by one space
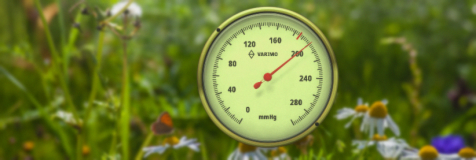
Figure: 200 mmHg
